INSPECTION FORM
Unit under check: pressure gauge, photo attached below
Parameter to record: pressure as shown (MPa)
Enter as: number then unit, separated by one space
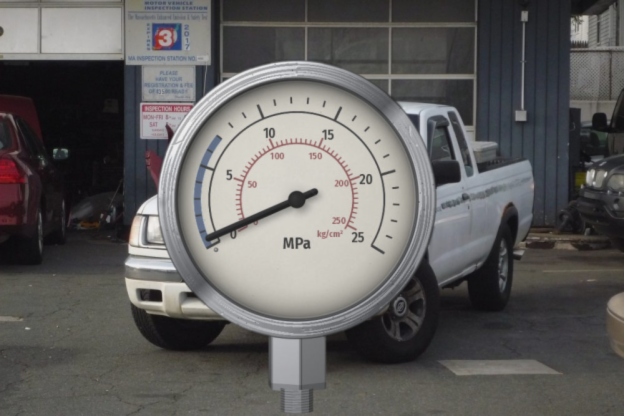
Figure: 0.5 MPa
